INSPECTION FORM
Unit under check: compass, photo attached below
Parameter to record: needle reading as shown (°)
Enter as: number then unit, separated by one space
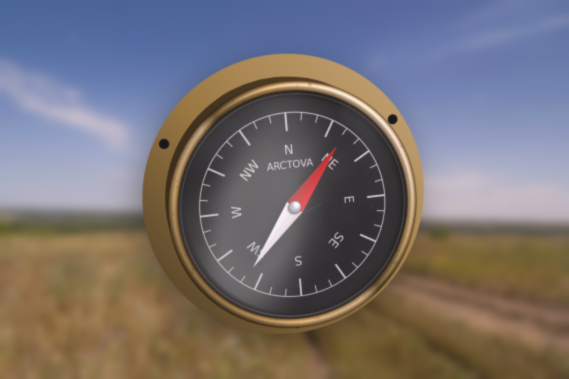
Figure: 40 °
